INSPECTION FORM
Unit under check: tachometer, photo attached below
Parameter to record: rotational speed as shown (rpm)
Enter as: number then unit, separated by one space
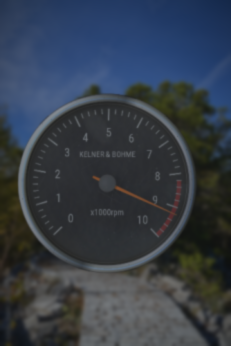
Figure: 9200 rpm
